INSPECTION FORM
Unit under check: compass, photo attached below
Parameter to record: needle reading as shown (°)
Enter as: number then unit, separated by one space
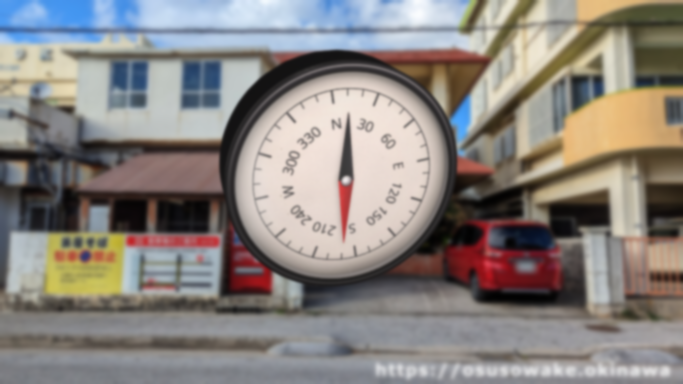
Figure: 190 °
